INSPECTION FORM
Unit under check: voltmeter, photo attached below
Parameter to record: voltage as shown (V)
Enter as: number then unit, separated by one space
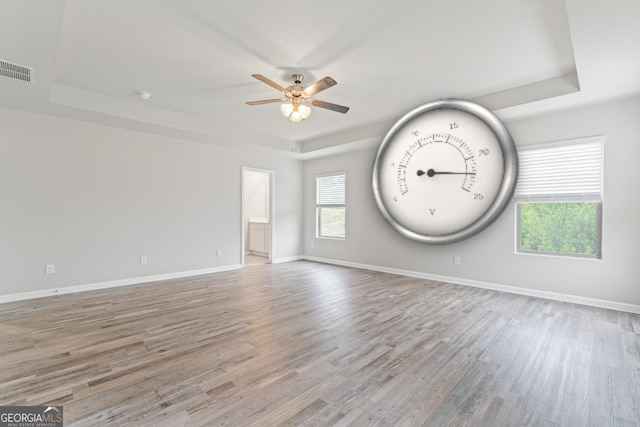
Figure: 22.5 V
